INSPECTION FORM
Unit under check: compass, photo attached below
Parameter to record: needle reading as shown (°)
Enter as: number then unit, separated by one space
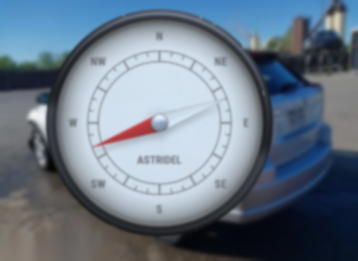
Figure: 250 °
